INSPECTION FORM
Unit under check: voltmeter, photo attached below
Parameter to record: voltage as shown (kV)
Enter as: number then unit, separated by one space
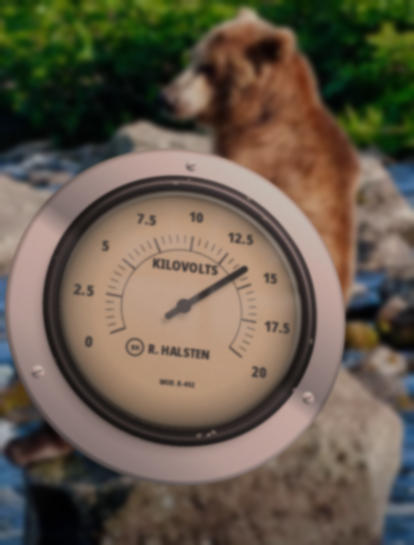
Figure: 14 kV
